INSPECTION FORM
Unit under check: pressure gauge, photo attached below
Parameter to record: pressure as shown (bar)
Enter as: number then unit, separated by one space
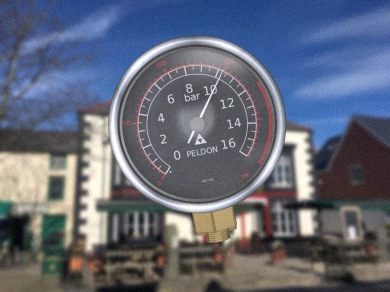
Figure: 10.25 bar
